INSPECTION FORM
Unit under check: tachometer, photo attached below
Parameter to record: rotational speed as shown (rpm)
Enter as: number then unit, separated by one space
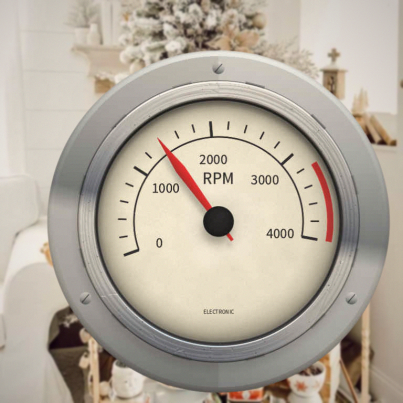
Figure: 1400 rpm
